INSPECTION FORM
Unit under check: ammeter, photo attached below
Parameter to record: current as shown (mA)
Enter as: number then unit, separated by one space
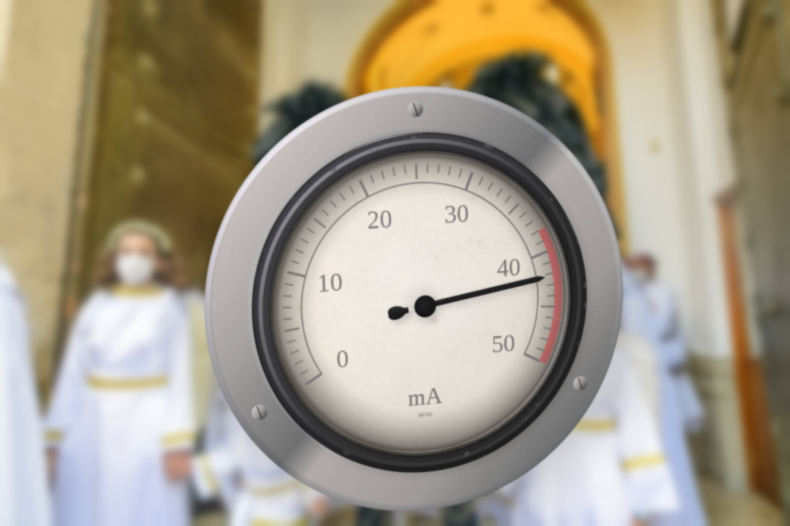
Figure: 42 mA
